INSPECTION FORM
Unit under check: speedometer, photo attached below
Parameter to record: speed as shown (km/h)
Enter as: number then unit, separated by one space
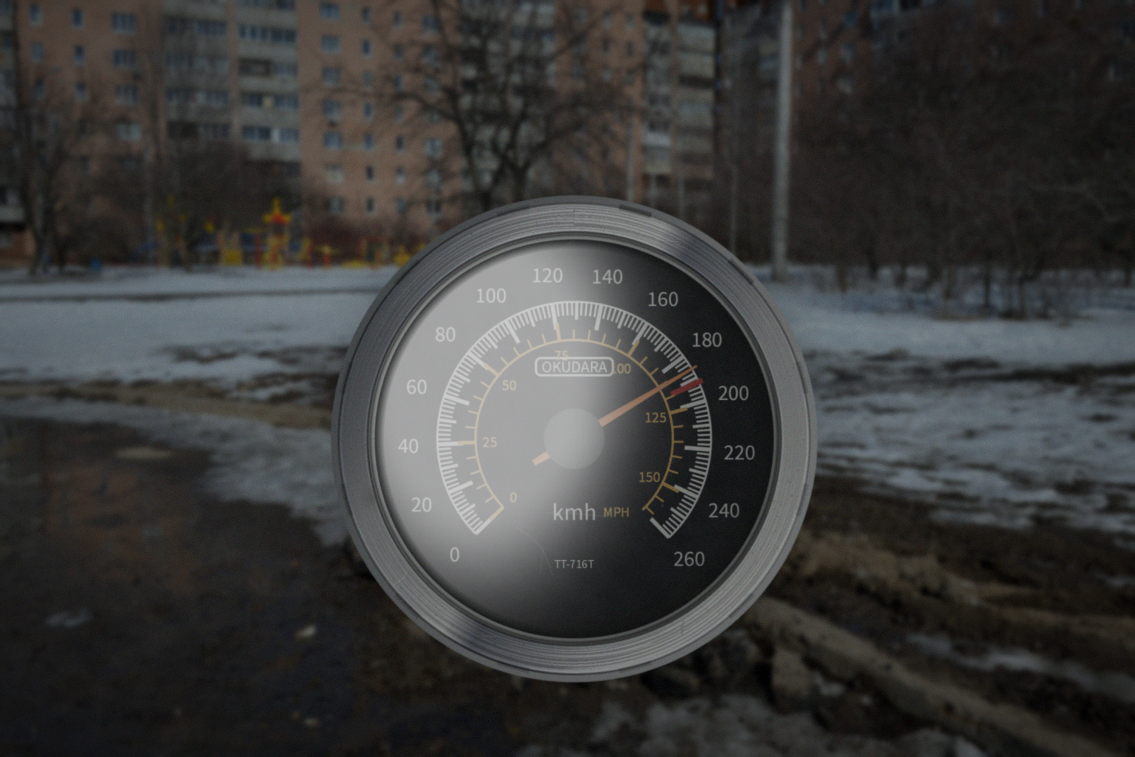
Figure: 186 km/h
